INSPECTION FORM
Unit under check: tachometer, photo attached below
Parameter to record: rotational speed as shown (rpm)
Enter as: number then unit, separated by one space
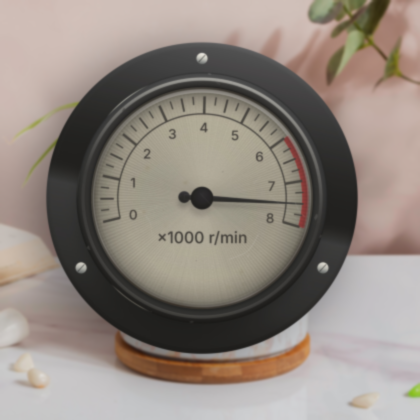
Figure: 7500 rpm
